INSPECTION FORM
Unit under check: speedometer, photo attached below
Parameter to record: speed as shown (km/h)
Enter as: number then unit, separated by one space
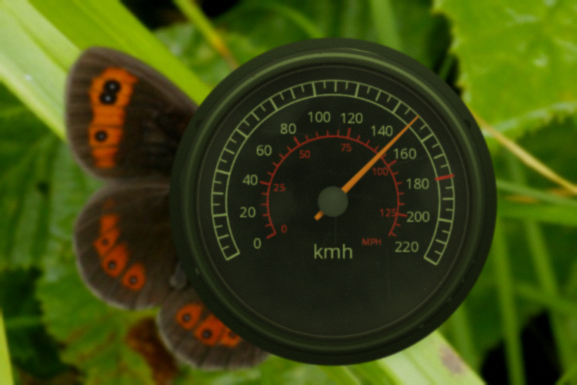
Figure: 150 km/h
